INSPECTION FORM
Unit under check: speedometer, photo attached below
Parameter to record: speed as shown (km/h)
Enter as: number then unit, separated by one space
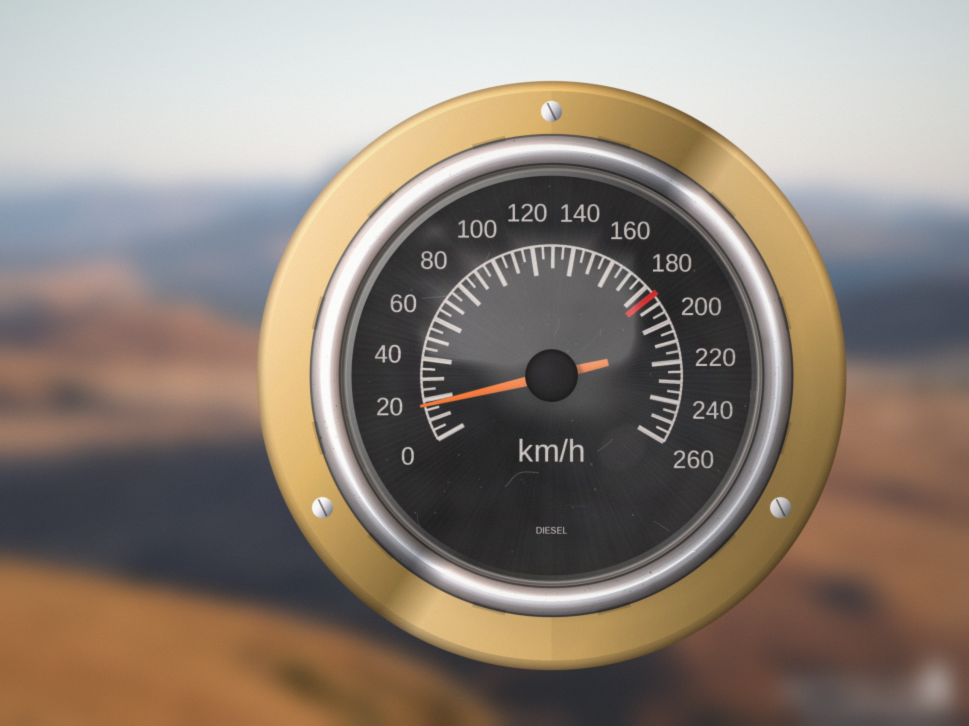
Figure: 17.5 km/h
